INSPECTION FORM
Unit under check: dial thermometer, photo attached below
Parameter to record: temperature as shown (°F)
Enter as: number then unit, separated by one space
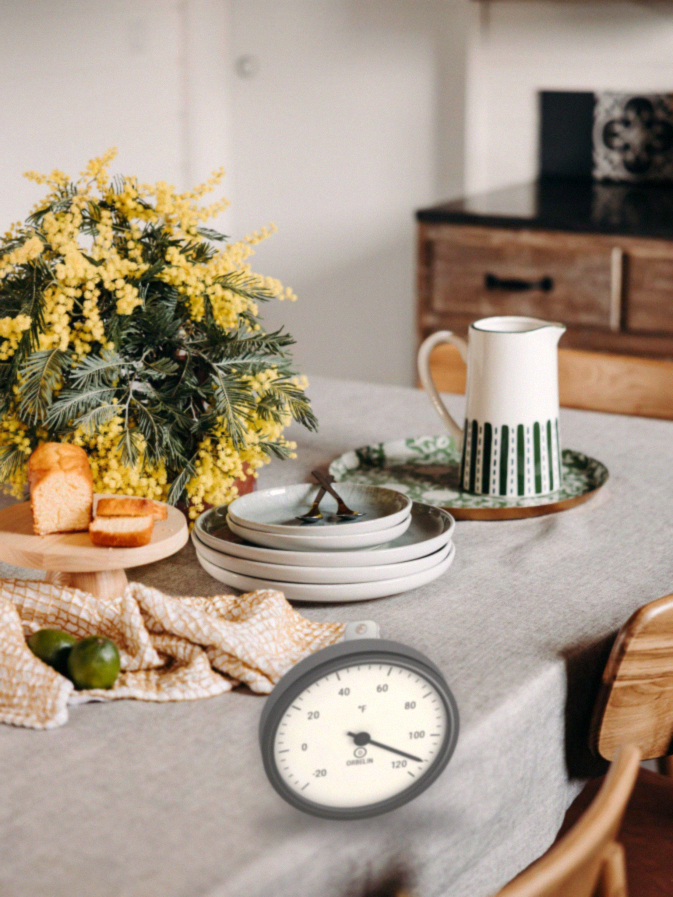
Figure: 112 °F
